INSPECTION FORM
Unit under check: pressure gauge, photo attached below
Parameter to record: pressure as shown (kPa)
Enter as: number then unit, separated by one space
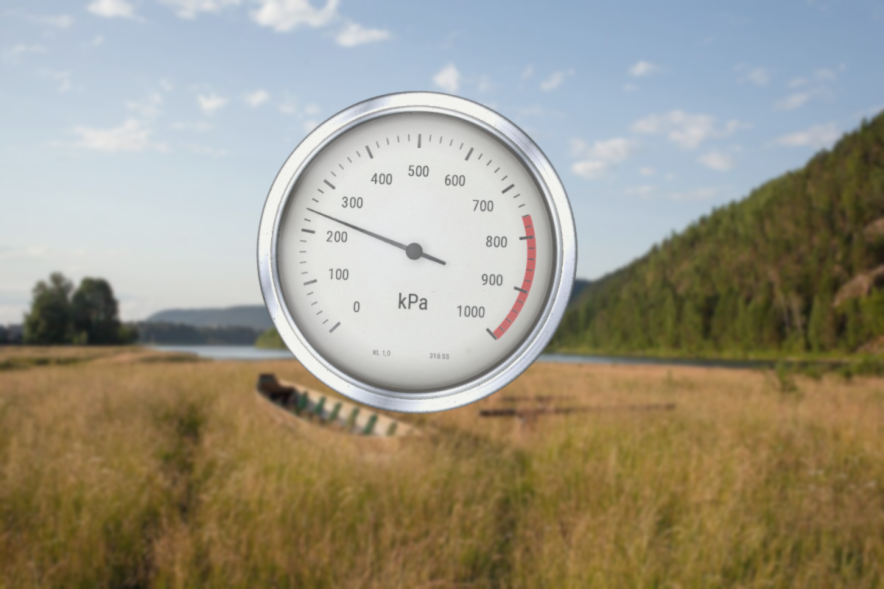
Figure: 240 kPa
